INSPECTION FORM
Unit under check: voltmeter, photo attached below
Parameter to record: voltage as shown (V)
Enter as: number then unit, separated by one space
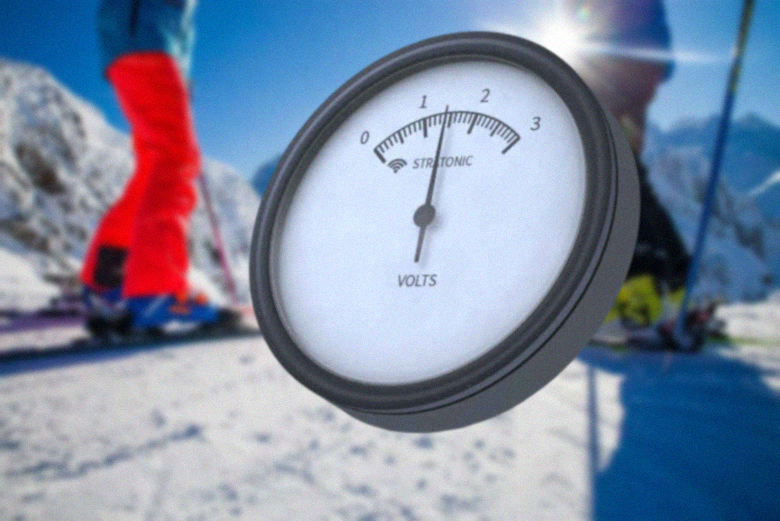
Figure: 1.5 V
